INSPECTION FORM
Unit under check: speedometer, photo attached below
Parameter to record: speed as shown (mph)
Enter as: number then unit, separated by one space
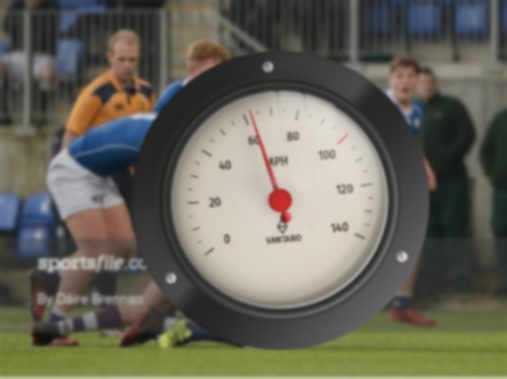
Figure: 62.5 mph
